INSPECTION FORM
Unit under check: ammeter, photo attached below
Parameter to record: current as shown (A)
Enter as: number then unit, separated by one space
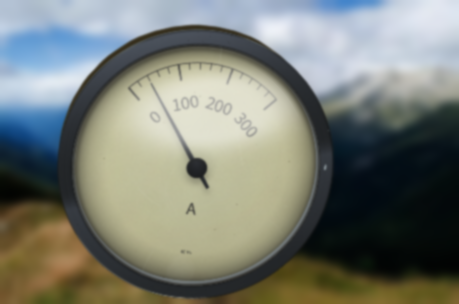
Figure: 40 A
